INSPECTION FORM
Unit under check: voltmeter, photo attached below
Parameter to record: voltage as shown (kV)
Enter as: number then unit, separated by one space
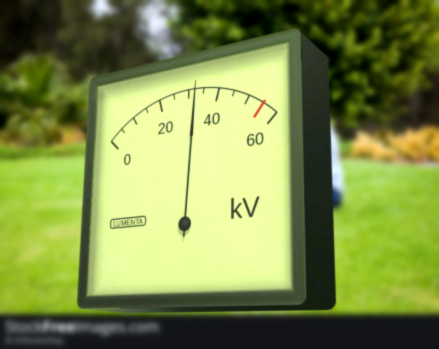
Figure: 32.5 kV
